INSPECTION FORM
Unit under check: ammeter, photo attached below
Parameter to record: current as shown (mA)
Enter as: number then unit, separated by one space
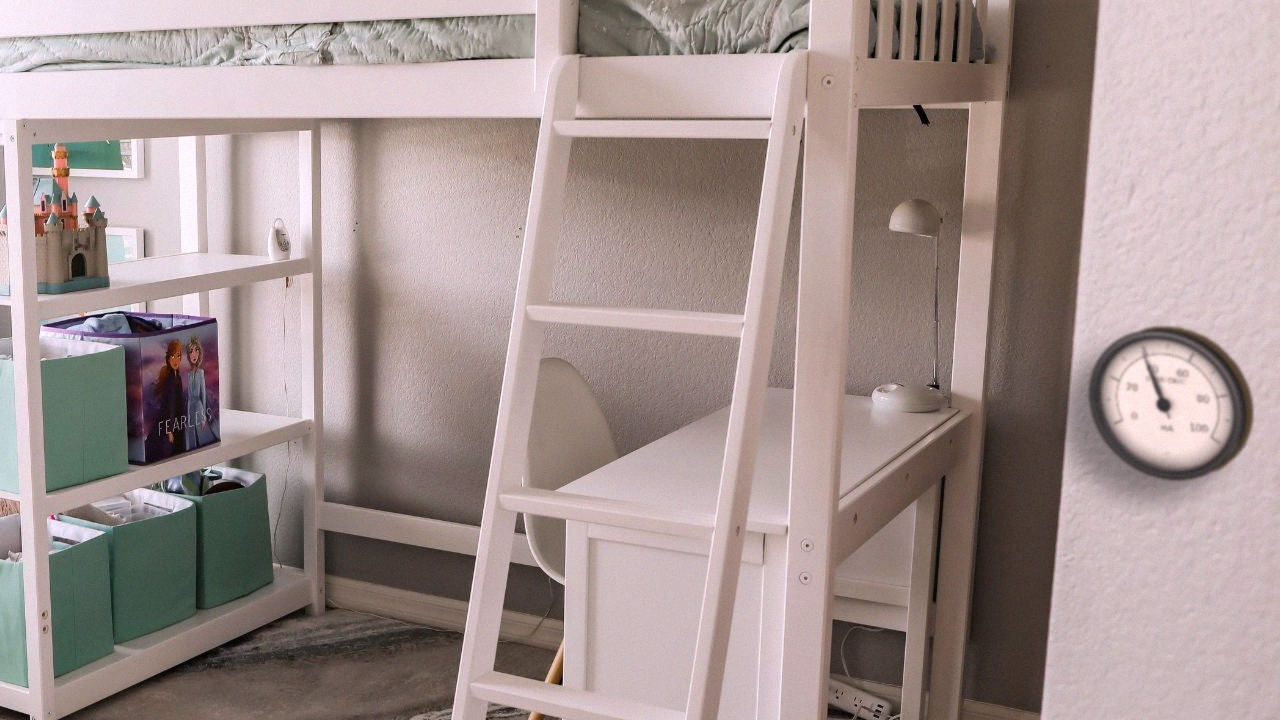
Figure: 40 mA
